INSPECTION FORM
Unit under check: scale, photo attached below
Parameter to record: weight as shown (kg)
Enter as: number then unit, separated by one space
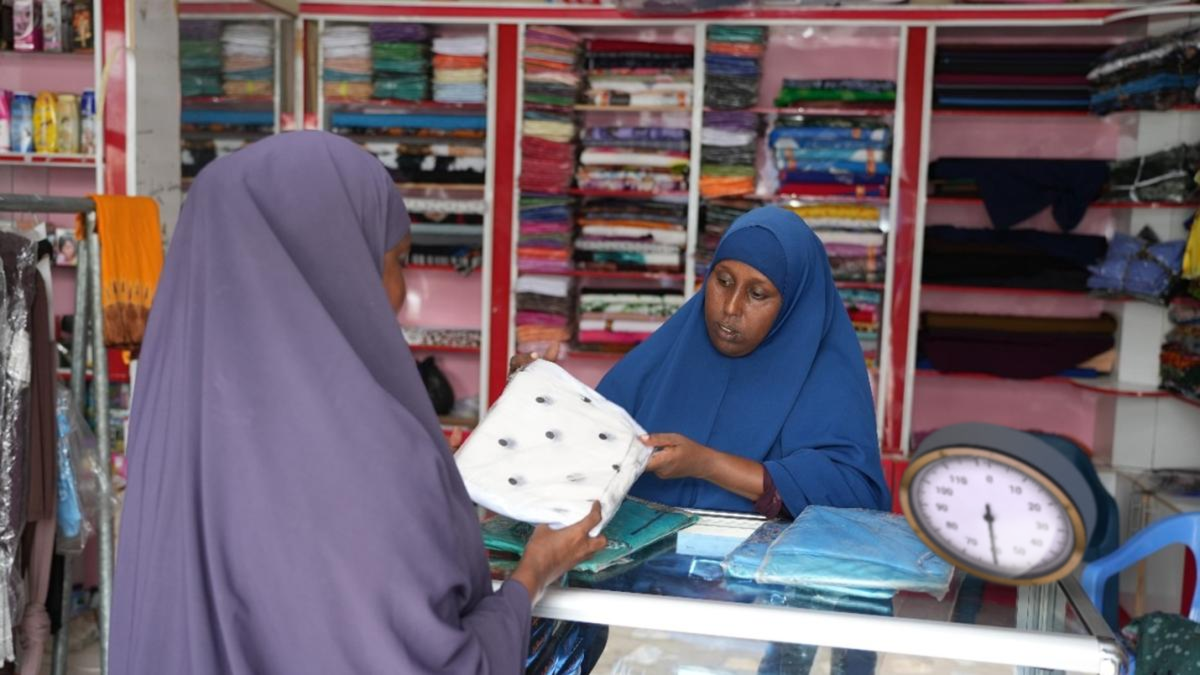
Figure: 60 kg
